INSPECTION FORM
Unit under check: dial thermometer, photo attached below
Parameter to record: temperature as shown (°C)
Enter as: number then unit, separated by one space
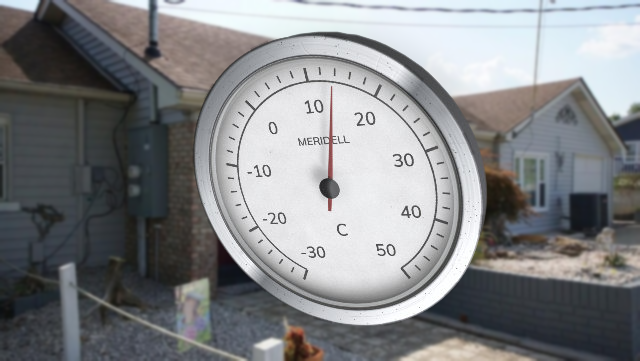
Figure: 14 °C
